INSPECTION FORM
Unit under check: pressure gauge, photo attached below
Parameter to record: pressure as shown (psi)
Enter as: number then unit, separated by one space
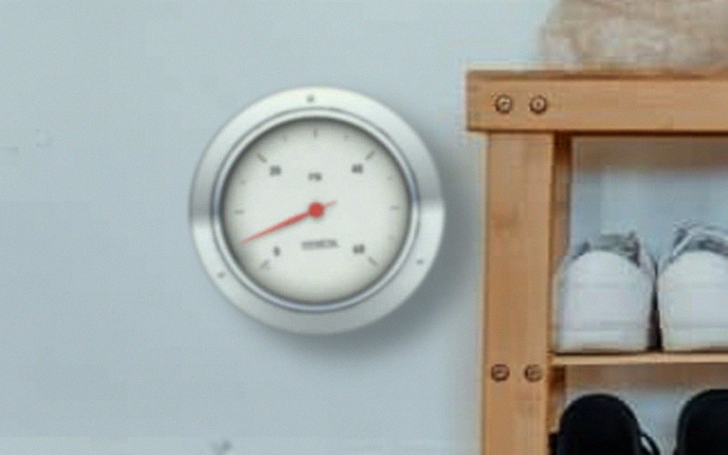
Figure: 5 psi
